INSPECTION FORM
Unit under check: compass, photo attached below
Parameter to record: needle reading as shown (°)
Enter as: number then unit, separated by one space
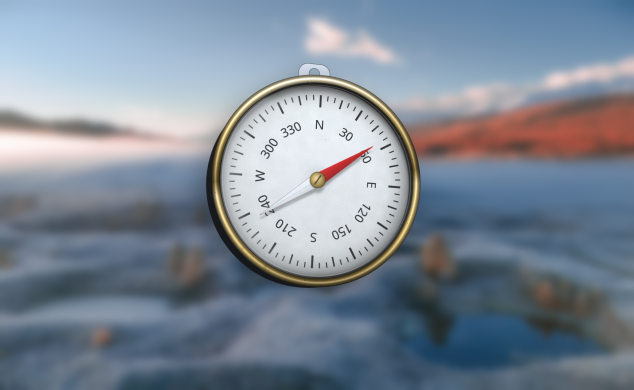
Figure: 55 °
